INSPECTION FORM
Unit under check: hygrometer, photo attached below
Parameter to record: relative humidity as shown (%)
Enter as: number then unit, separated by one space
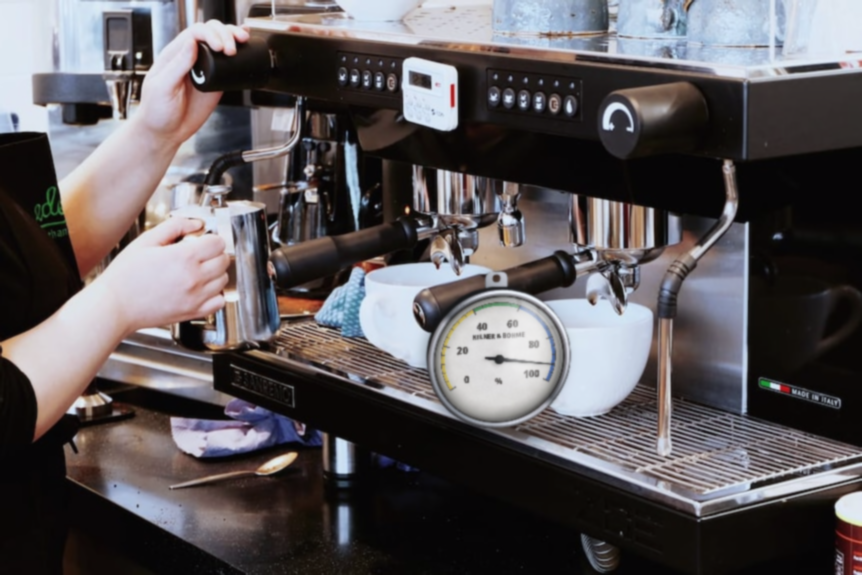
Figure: 92 %
